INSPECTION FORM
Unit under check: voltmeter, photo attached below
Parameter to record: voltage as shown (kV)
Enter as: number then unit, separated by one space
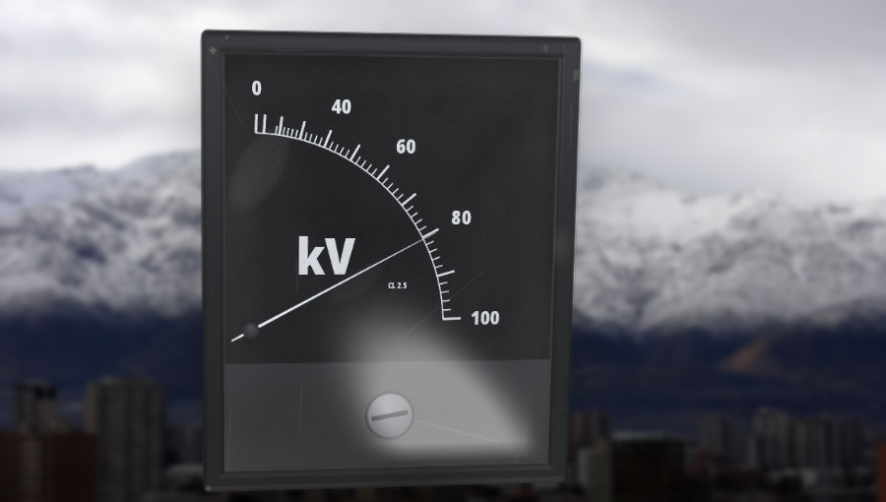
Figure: 80 kV
